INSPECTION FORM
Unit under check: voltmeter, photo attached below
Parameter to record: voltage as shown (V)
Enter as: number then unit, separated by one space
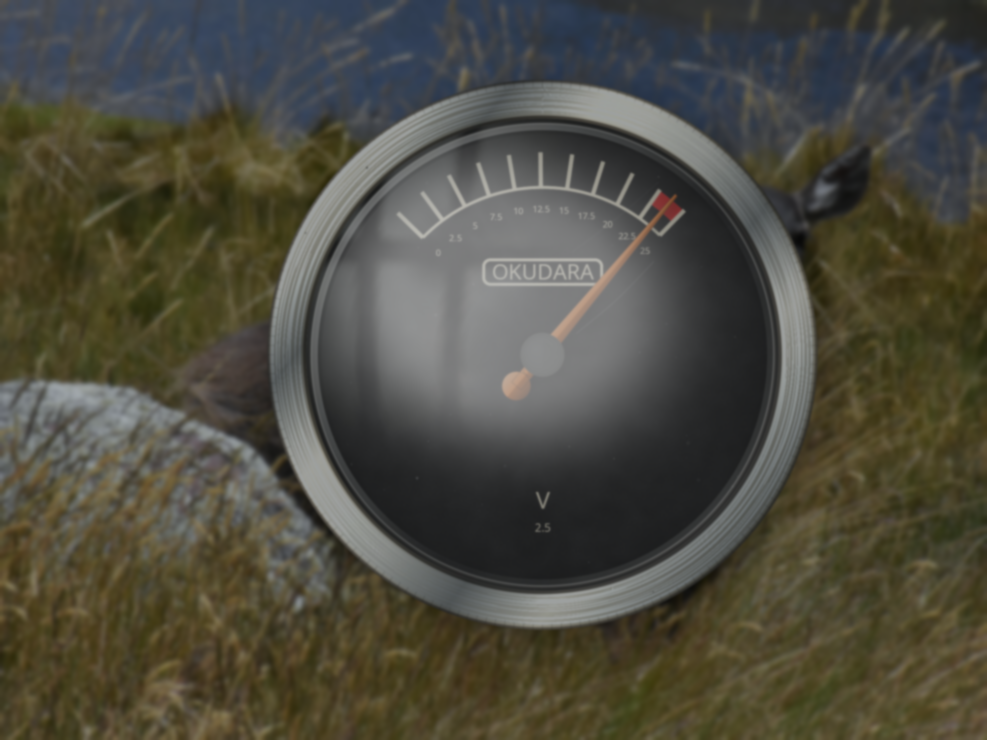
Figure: 23.75 V
